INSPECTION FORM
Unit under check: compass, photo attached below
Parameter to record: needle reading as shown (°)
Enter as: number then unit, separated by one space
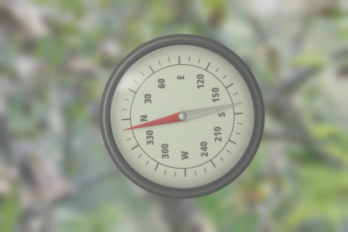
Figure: 350 °
